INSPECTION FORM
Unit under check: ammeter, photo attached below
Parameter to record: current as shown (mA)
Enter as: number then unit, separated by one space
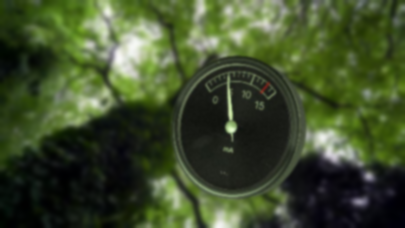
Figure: 5 mA
